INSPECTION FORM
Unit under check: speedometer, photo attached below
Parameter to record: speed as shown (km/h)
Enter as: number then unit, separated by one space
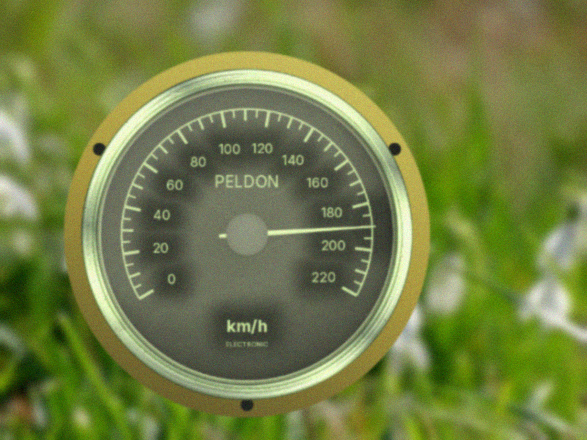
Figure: 190 km/h
